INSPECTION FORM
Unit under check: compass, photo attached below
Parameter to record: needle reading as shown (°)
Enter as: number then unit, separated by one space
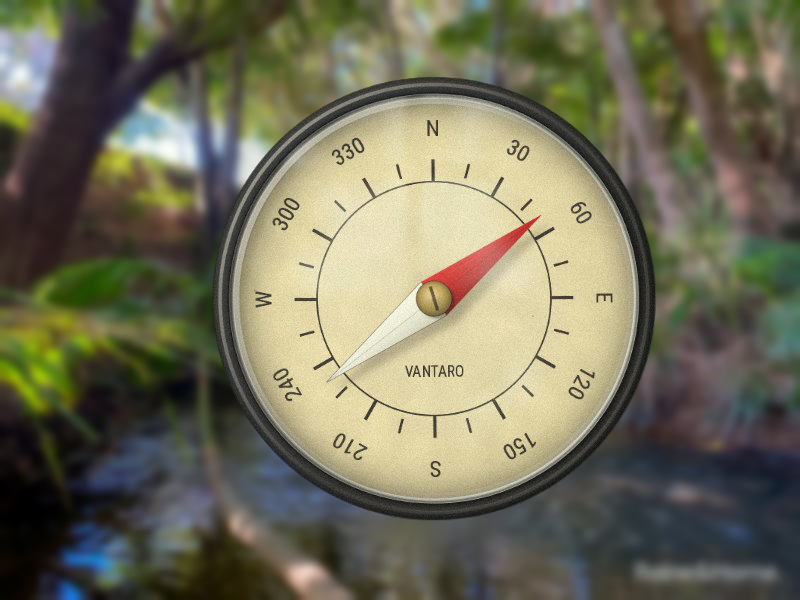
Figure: 52.5 °
